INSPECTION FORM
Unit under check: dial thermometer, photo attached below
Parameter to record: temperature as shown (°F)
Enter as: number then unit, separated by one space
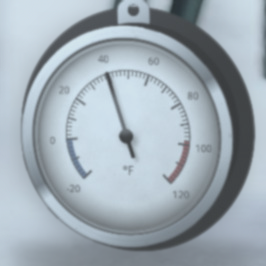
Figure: 40 °F
